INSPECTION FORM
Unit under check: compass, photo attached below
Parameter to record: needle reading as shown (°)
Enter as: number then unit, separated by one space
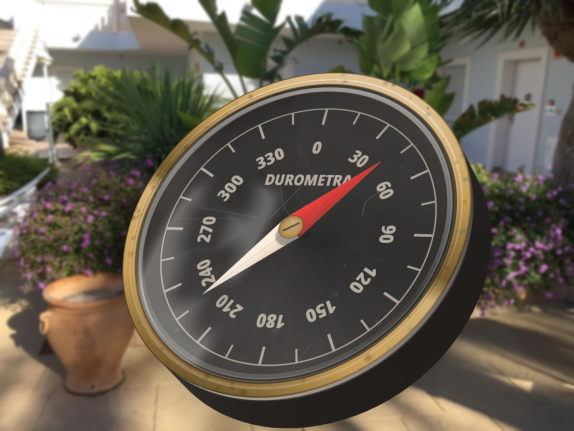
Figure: 45 °
